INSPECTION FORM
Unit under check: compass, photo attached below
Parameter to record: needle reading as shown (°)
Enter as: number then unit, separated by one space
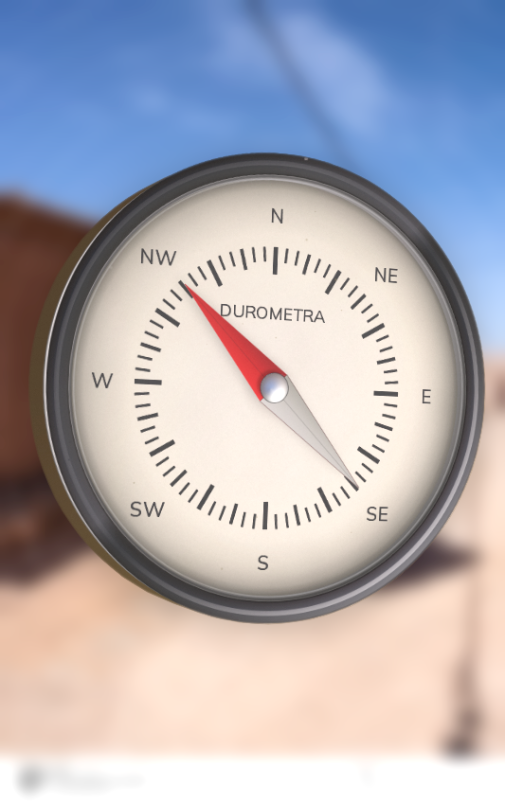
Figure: 315 °
